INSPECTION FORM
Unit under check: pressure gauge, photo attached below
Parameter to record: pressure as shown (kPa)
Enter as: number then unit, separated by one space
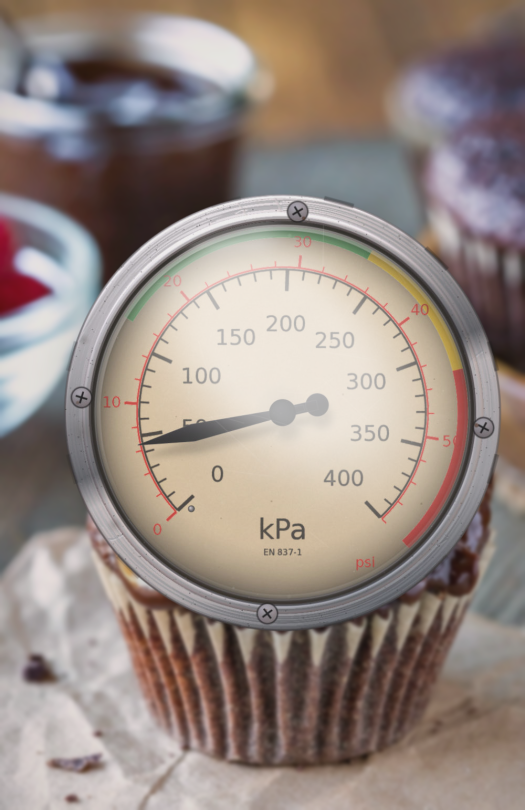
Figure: 45 kPa
